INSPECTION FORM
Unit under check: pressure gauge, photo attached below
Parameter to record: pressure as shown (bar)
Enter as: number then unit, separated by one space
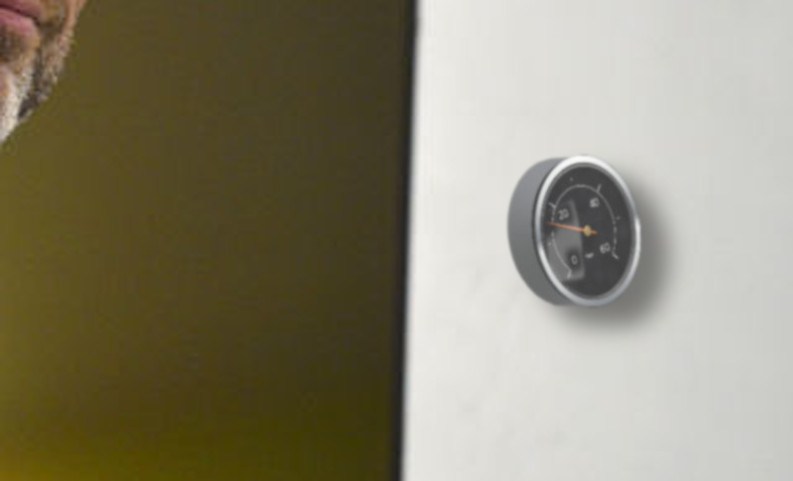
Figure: 15 bar
